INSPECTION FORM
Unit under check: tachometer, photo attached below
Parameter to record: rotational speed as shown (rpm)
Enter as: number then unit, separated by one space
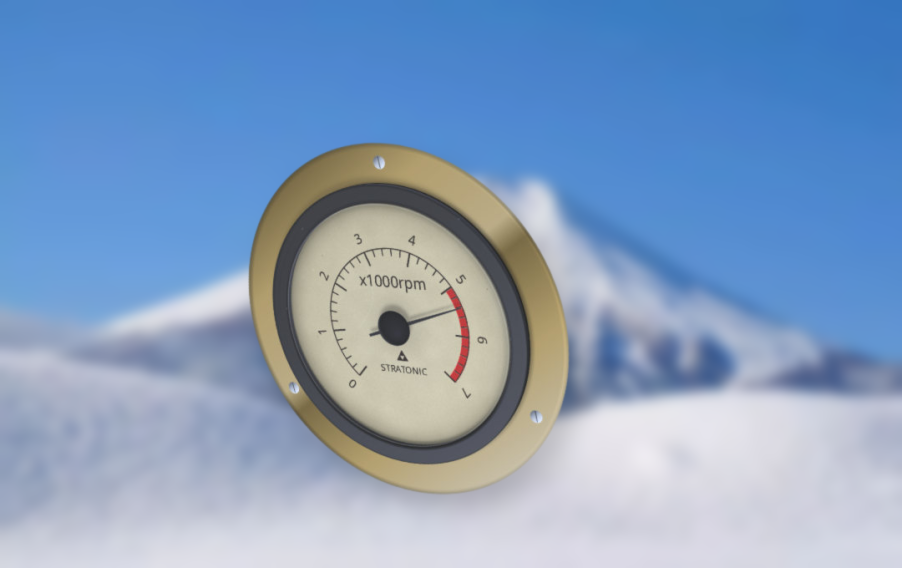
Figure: 5400 rpm
